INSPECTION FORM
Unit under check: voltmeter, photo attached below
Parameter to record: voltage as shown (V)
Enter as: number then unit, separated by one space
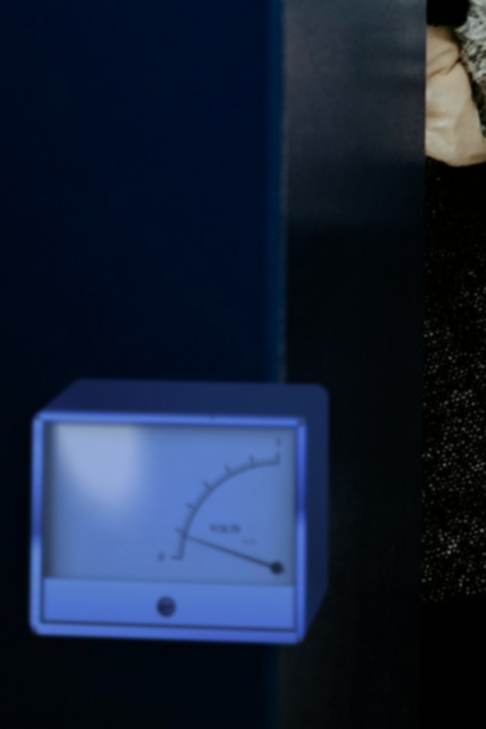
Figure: 0.5 V
